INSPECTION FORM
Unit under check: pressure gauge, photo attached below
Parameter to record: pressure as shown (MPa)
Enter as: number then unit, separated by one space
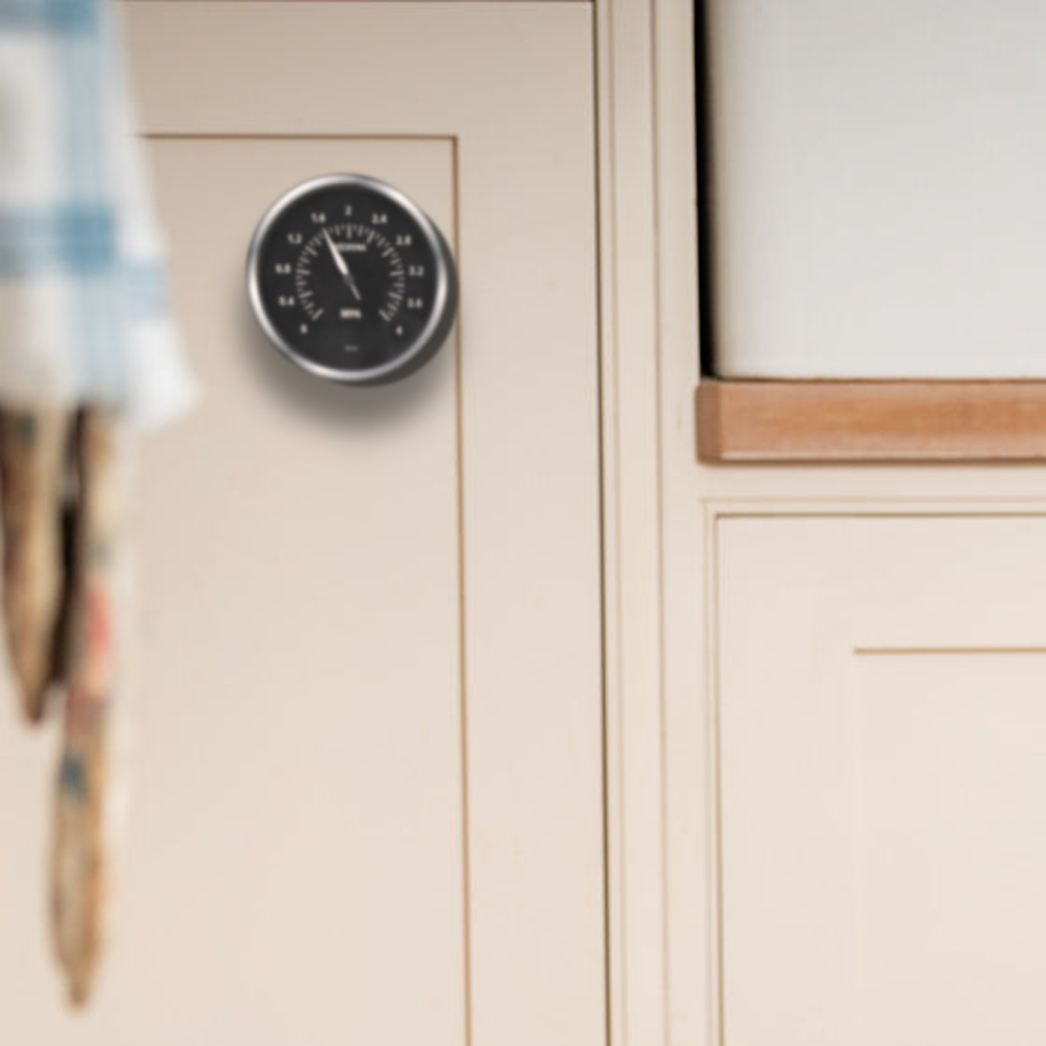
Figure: 1.6 MPa
